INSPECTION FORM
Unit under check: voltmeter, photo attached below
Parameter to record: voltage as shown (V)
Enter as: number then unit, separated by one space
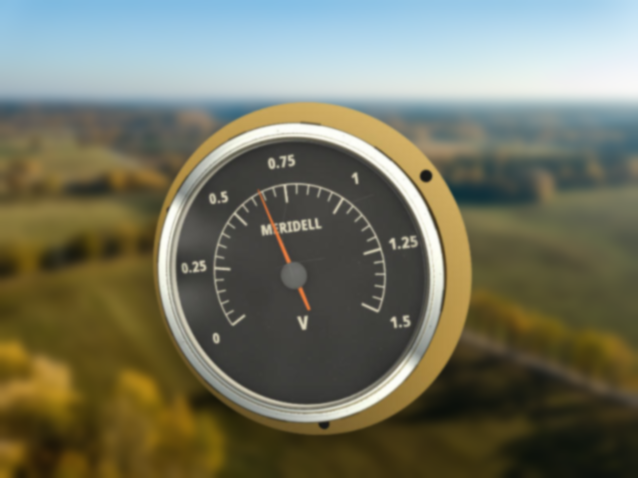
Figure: 0.65 V
